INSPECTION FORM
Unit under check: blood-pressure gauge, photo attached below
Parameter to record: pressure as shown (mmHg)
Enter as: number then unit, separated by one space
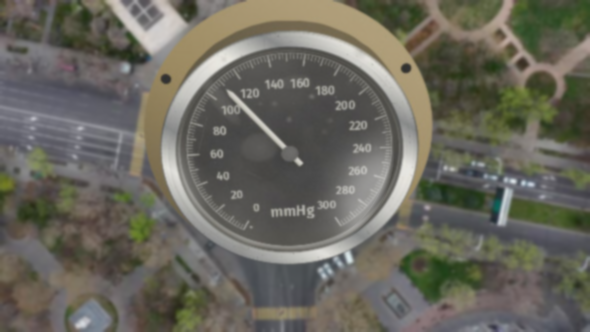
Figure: 110 mmHg
